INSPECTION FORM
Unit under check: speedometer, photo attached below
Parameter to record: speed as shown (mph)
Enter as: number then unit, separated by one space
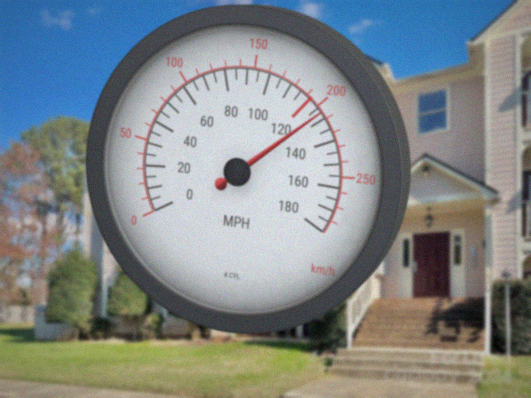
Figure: 127.5 mph
